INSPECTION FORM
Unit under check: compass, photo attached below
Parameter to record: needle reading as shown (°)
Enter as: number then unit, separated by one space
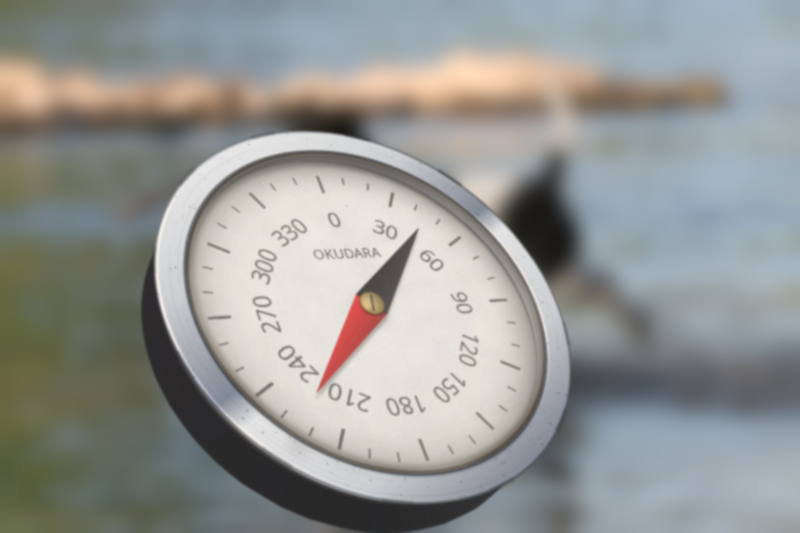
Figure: 225 °
